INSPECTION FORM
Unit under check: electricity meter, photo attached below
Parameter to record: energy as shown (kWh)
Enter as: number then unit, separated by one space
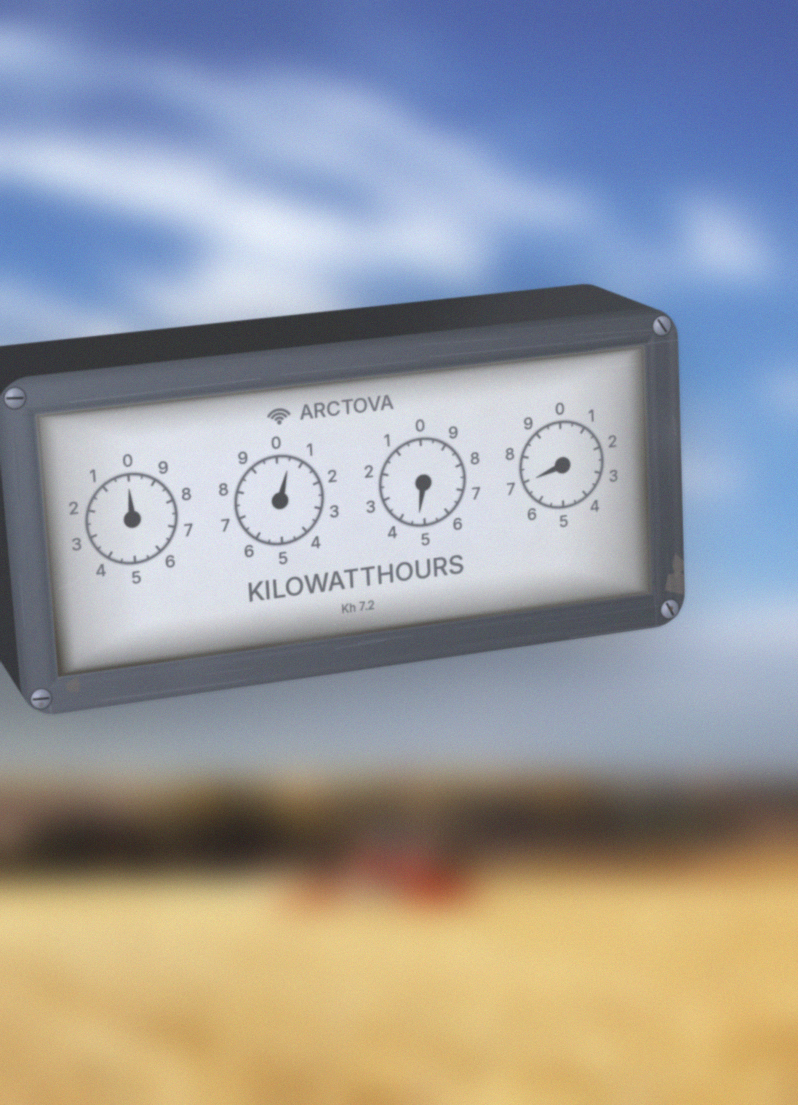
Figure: 47 kWh
